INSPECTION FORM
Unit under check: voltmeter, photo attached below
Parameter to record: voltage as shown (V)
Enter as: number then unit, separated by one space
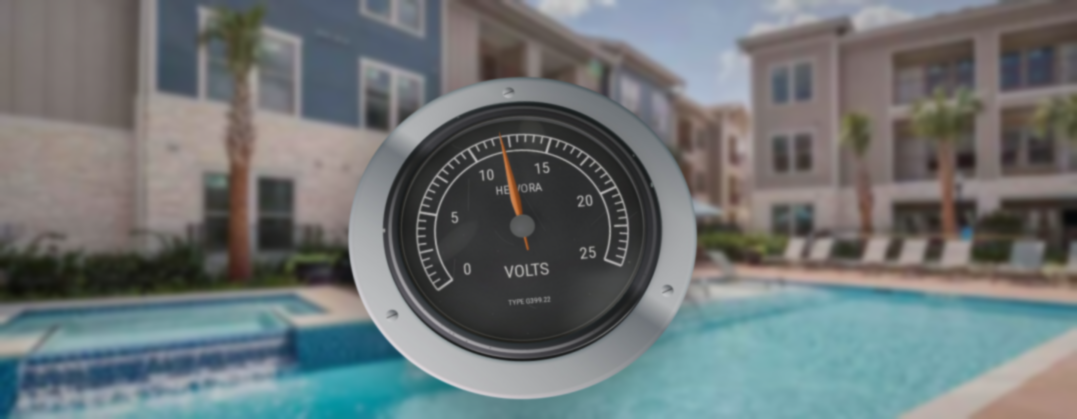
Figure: 12 V
